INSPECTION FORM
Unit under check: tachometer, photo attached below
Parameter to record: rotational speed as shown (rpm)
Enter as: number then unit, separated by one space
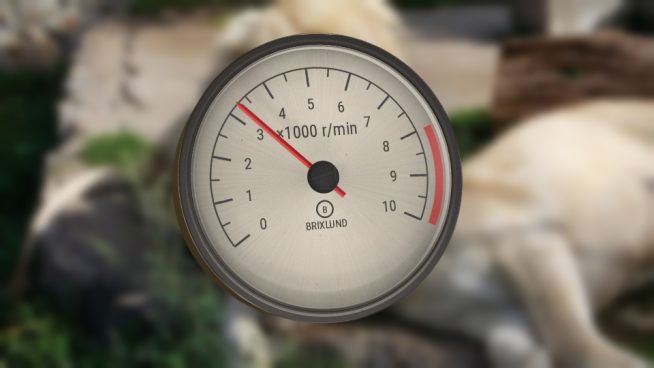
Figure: 3250 rpm
